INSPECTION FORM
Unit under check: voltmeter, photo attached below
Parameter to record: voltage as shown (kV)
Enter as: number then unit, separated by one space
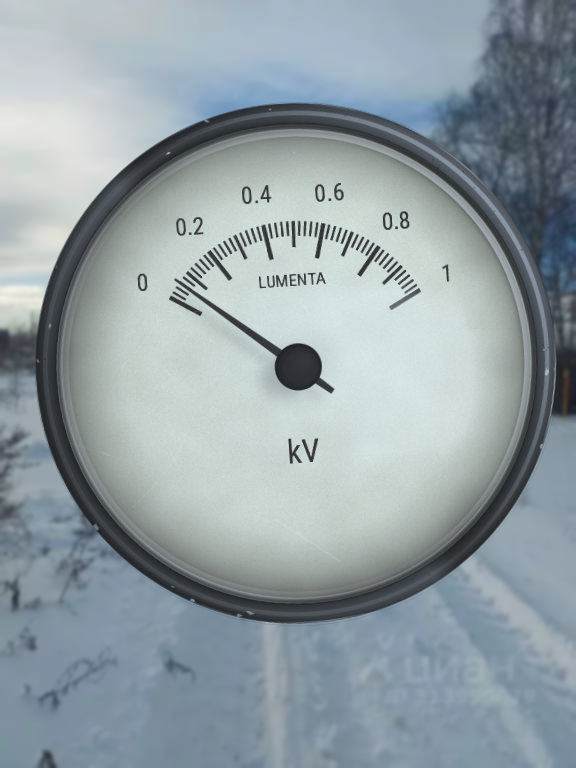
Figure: 0.06 kV
